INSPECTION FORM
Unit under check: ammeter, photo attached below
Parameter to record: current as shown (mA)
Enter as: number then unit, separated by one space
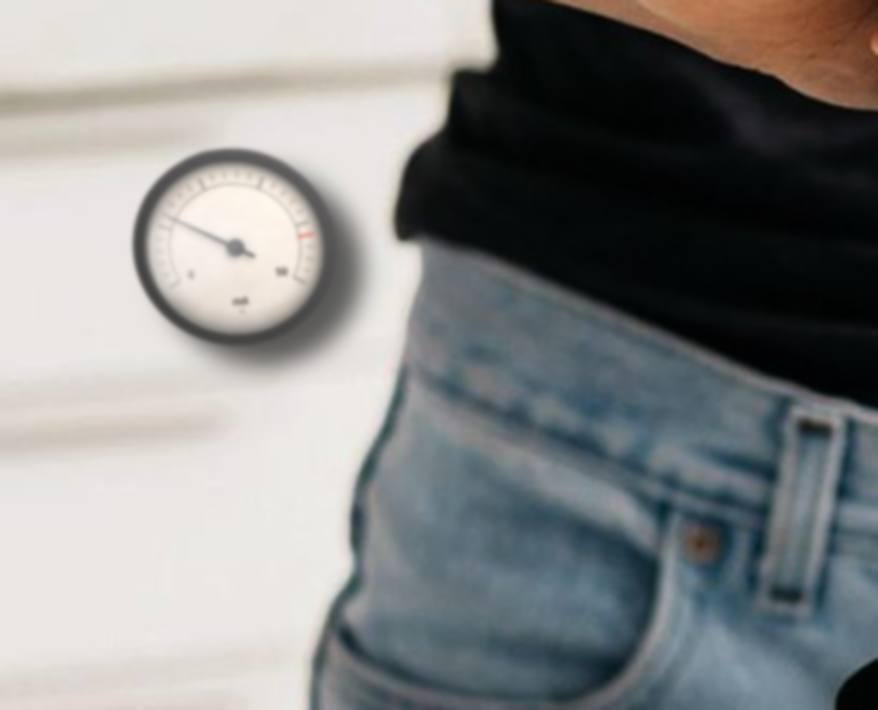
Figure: 12 mA
